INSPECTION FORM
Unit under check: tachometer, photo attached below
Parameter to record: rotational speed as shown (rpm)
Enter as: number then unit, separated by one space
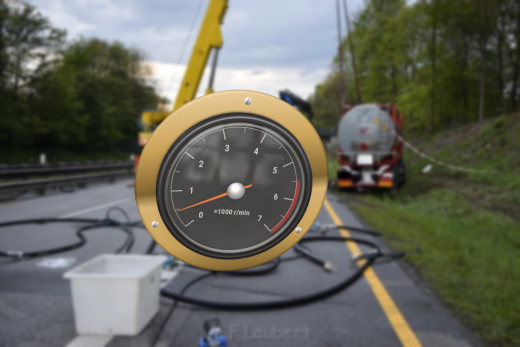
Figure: 500 rpm
